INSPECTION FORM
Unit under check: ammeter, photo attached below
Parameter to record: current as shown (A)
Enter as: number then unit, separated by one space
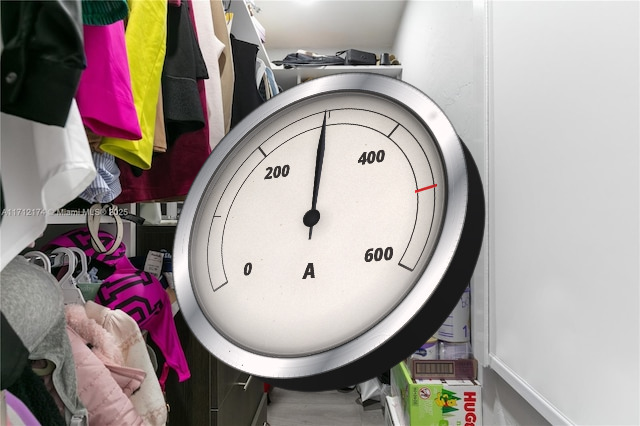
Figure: 300 A
